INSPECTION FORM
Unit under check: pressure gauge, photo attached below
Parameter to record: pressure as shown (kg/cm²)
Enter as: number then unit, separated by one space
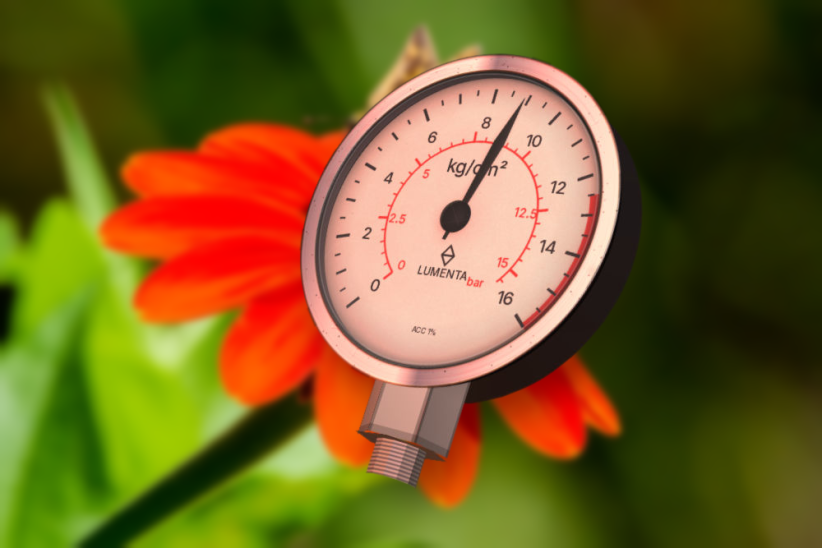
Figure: 9 kg/cm²
